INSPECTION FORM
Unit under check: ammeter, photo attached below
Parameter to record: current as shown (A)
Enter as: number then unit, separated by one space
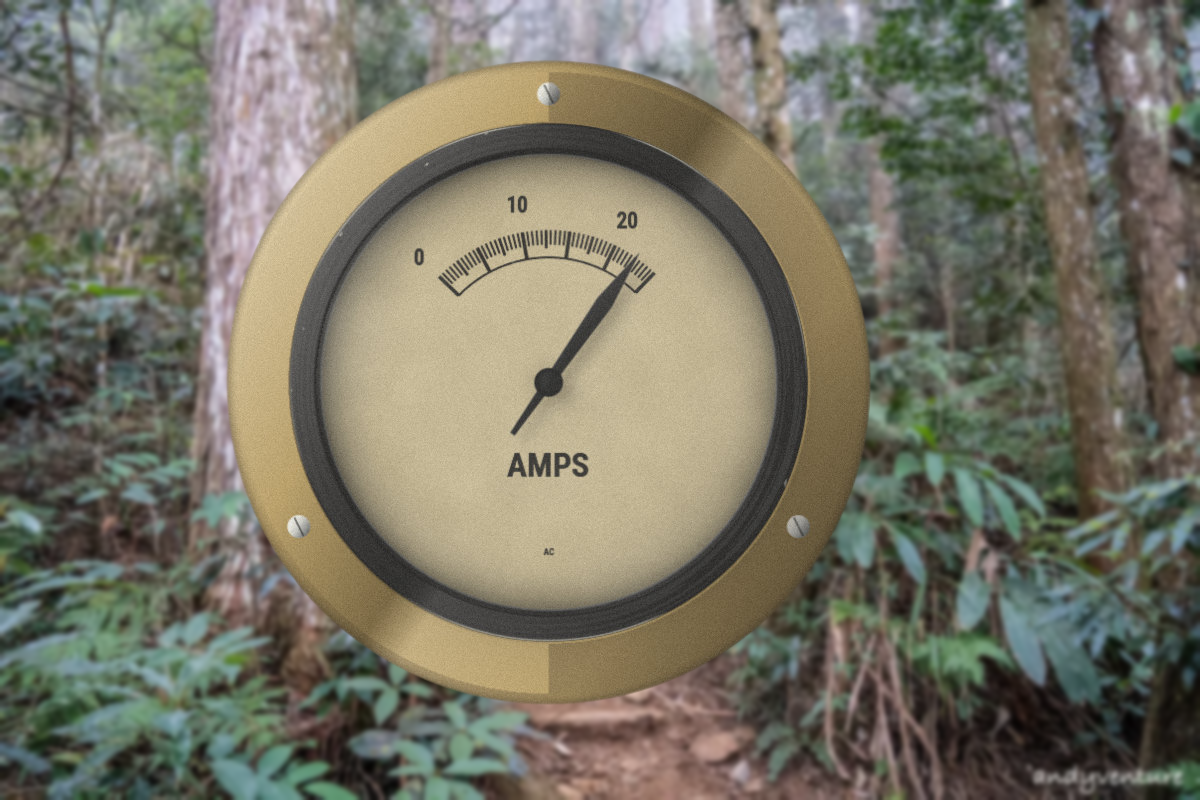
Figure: 22.5 A
